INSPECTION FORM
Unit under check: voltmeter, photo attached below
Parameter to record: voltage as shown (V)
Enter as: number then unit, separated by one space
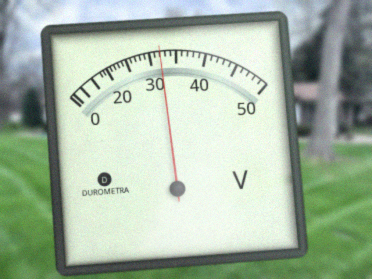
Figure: 32 V
